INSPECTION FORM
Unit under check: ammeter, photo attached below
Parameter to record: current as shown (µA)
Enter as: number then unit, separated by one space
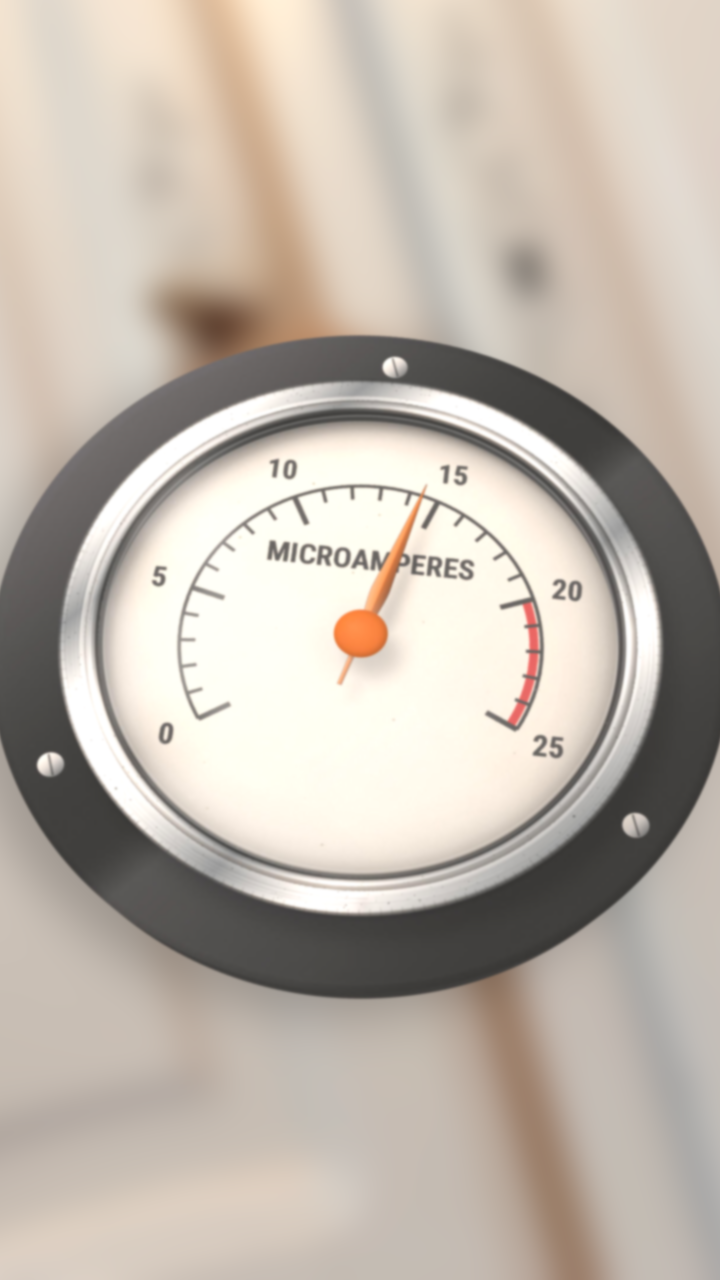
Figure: 14.5 µA
